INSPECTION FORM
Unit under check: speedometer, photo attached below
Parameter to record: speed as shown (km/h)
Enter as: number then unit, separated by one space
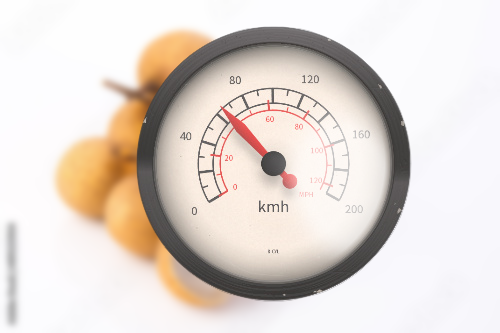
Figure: 65 km/h
